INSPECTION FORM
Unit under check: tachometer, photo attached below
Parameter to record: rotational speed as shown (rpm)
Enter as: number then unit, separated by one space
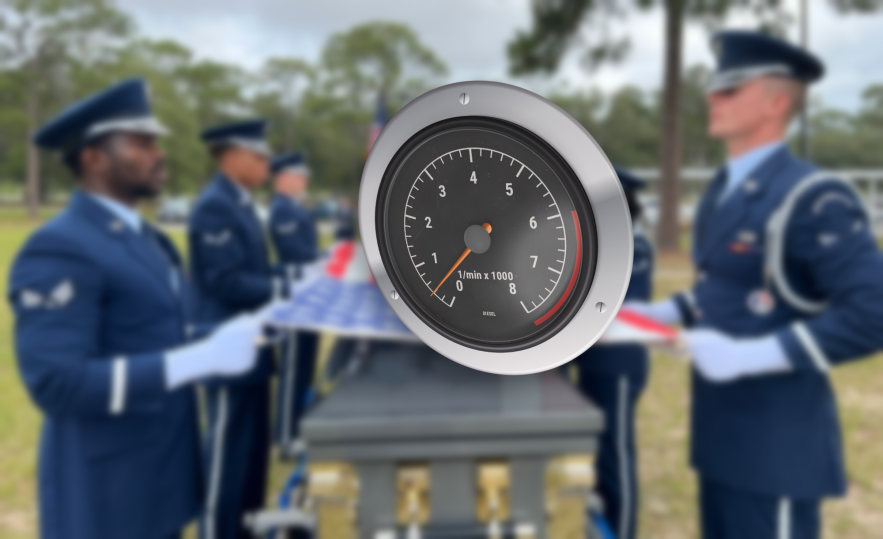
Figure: 400 rpm
